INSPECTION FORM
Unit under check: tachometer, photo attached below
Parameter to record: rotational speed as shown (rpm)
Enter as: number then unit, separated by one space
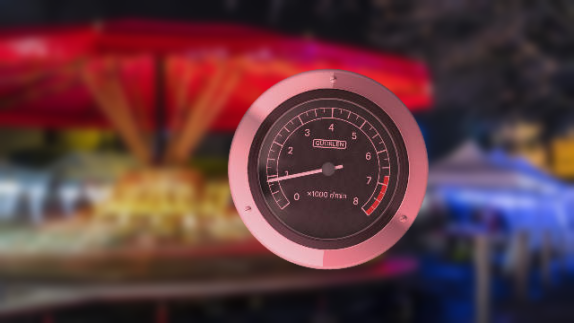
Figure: 875 rpm
